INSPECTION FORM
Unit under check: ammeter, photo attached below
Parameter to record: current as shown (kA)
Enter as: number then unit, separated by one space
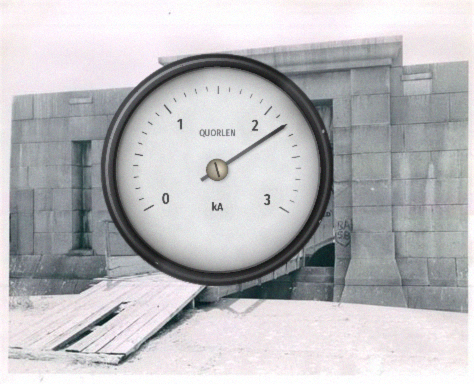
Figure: 2.2 kA
